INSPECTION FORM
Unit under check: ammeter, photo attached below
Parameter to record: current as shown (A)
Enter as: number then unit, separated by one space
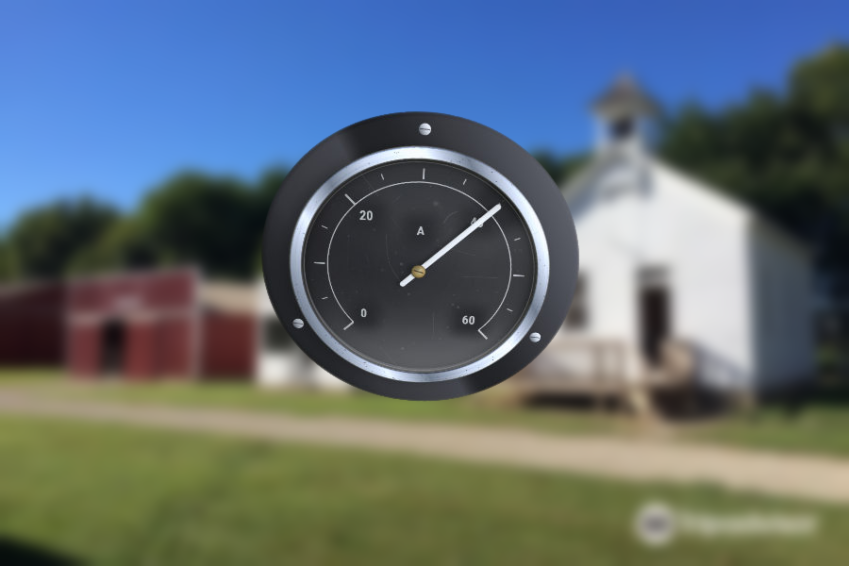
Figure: 40 A
